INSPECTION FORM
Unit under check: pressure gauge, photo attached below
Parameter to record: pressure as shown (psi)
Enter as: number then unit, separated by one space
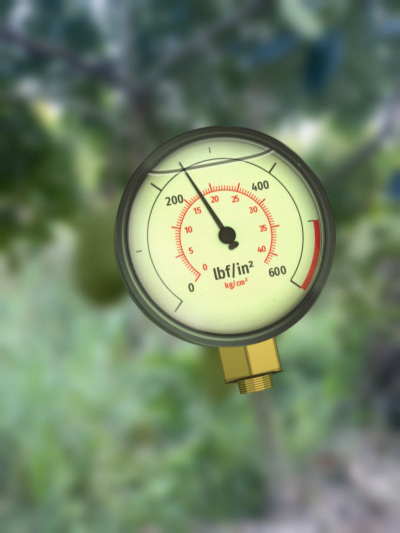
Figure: 250 psi
